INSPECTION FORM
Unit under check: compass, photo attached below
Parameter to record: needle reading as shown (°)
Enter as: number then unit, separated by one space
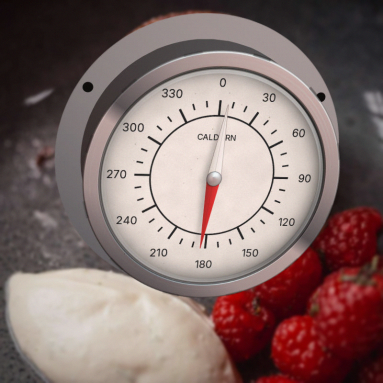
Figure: 185 °
